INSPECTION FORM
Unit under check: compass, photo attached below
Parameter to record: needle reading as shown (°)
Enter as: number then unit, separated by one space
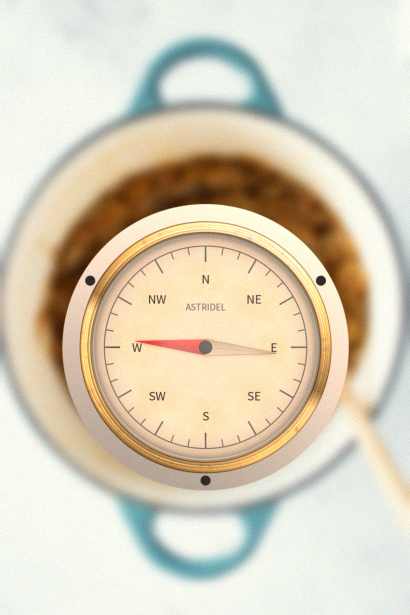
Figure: 275 °
